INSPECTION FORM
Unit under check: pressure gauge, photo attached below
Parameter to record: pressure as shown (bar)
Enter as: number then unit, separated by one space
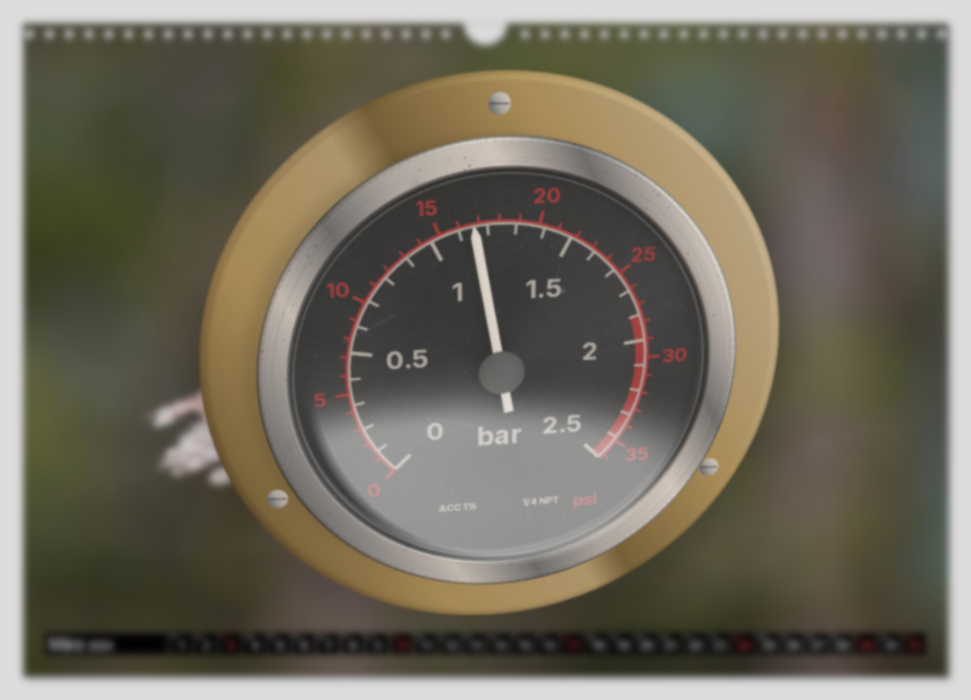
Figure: 1.15 bar
